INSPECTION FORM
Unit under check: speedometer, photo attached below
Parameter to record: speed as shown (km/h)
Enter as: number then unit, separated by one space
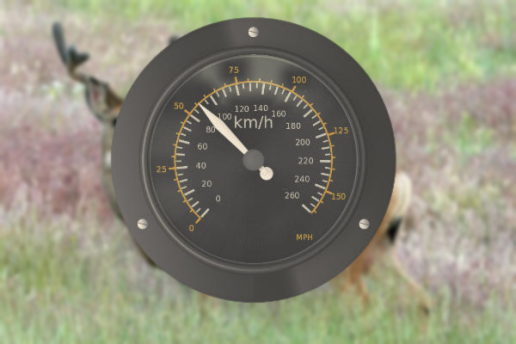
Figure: 90 km/h
